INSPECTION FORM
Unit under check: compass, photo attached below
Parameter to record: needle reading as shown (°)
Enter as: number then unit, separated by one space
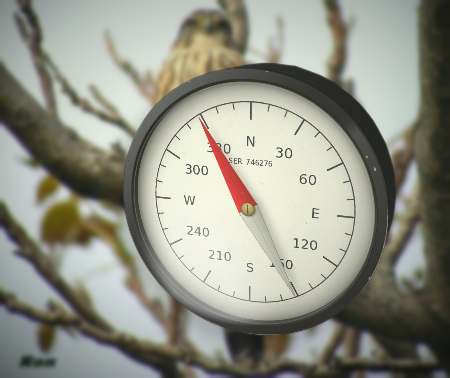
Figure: 330 °
